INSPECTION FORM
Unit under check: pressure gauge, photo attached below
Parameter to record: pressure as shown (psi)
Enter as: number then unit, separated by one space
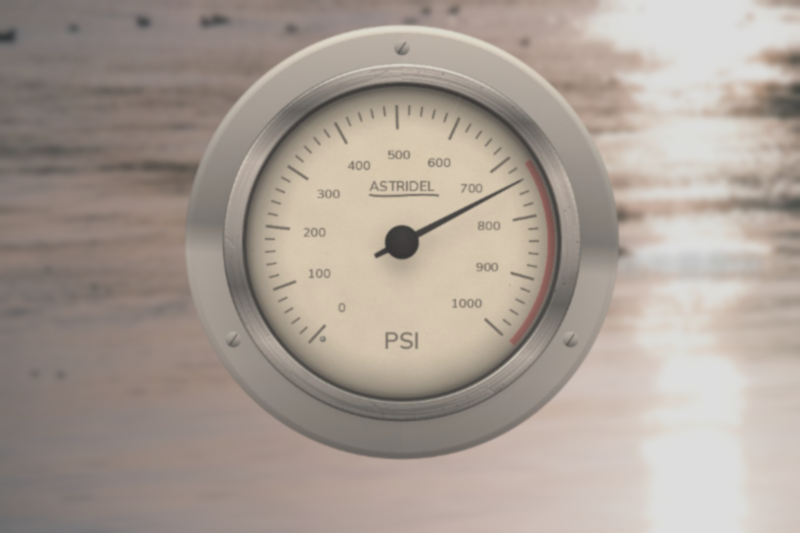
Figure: 740 psi
